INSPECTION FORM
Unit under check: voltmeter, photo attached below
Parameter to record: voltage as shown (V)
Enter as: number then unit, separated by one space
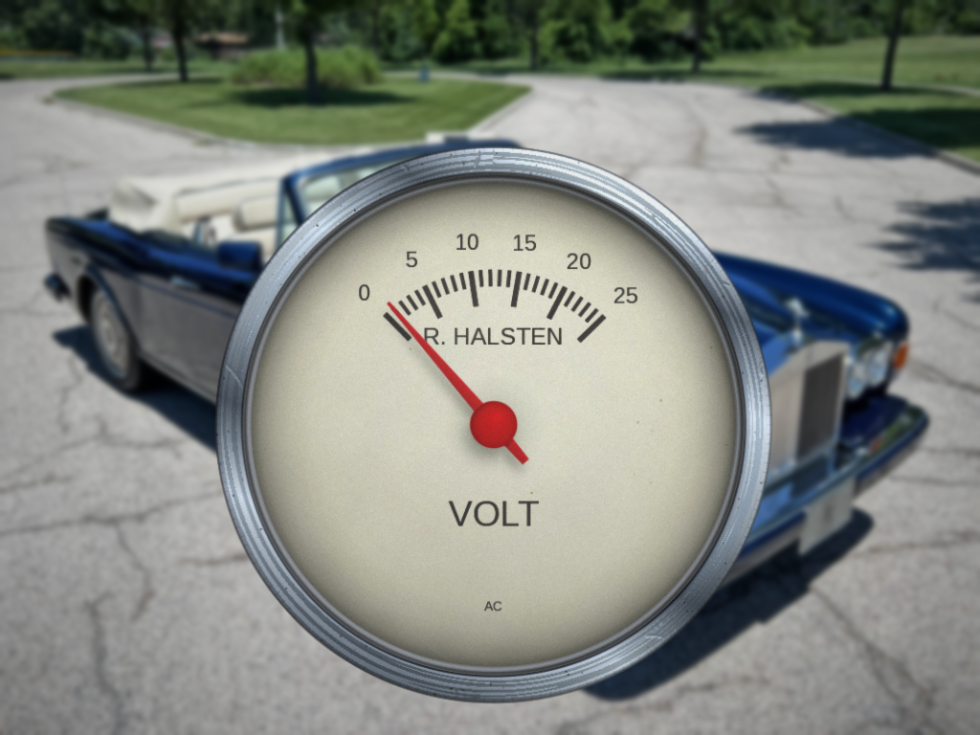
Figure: 1 V
